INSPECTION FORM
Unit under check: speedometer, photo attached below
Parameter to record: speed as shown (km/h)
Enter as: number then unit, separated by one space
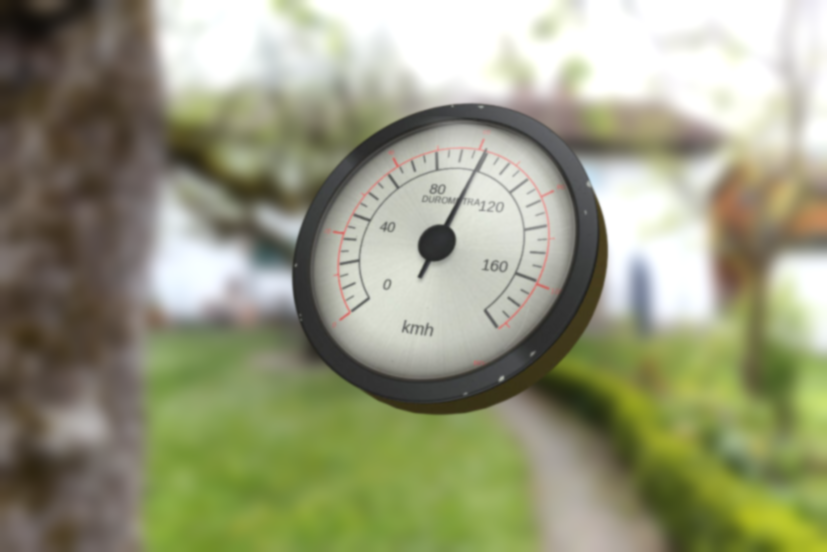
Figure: 100 km/h
